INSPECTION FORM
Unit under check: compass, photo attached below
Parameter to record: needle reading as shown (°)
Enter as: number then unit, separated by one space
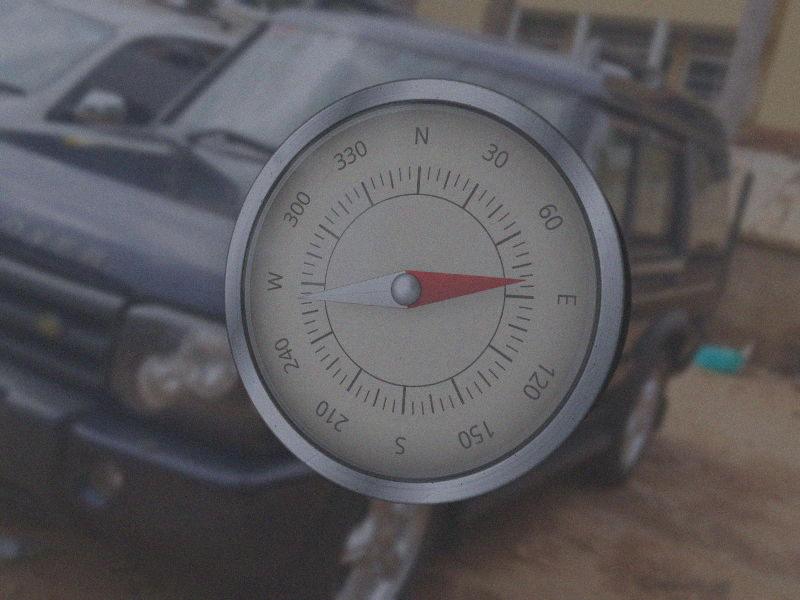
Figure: 82.5 °
